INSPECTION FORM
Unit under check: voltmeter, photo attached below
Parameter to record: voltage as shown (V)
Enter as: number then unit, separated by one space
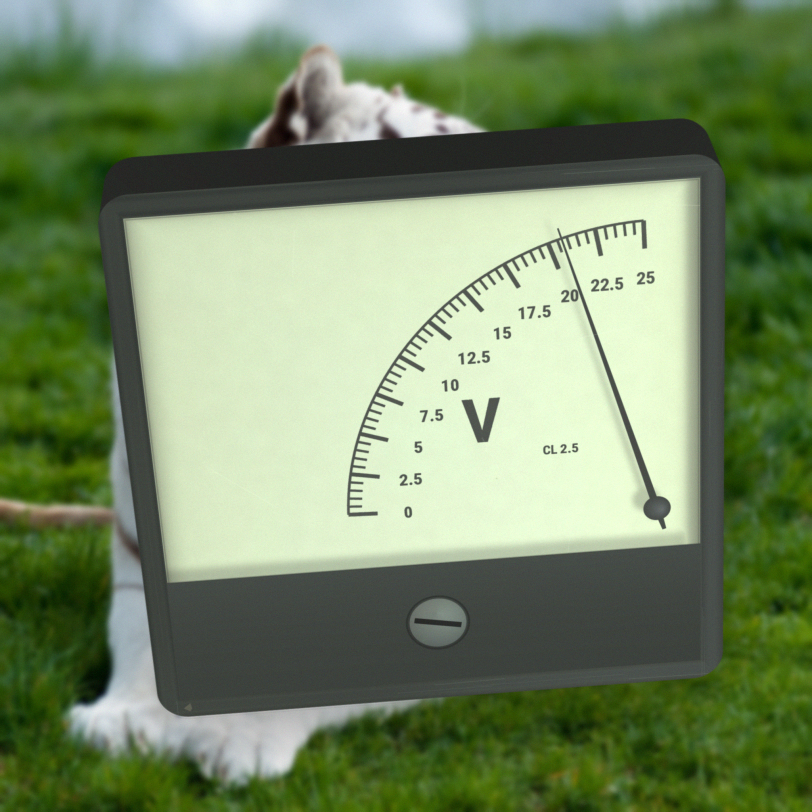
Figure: 20.75 V
